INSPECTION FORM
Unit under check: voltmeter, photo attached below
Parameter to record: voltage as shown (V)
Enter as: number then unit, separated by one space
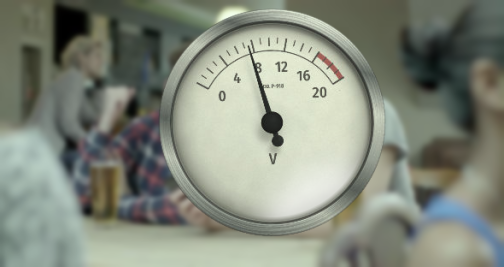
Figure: 7.5 V
